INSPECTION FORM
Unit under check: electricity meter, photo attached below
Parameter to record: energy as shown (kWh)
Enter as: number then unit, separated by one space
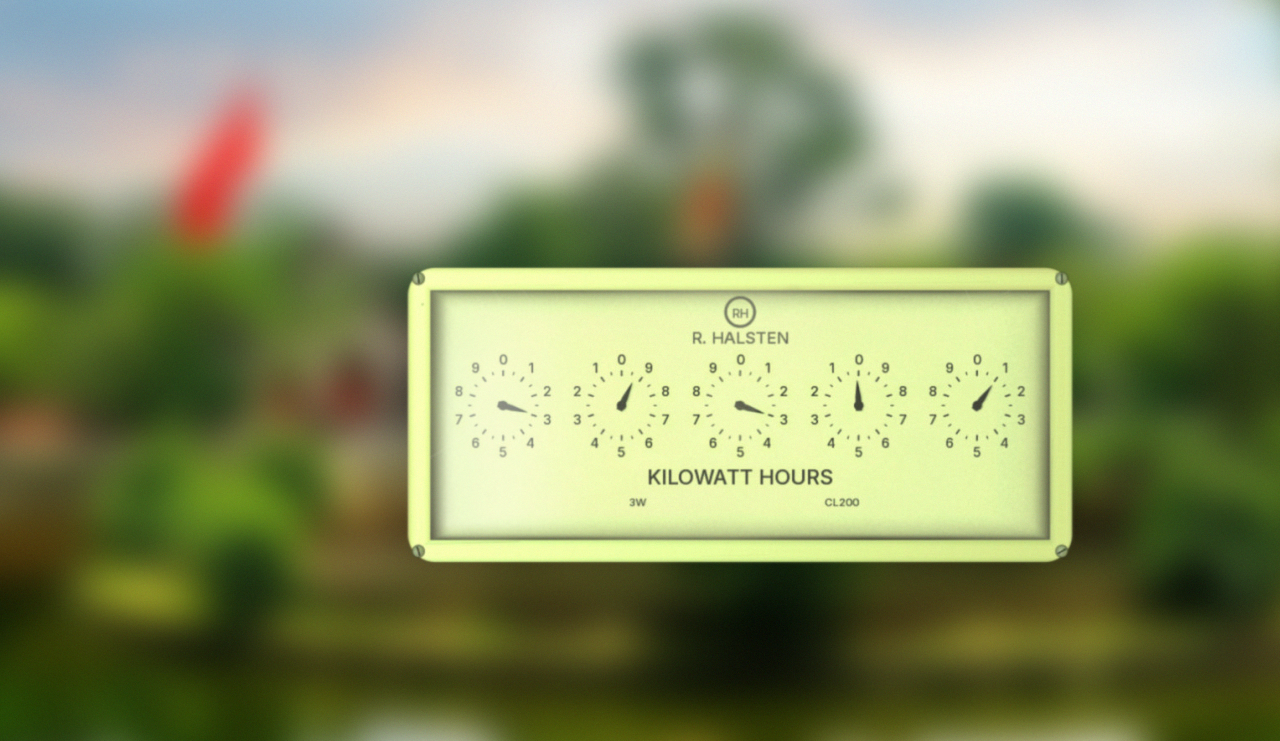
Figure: 29301 kWh
